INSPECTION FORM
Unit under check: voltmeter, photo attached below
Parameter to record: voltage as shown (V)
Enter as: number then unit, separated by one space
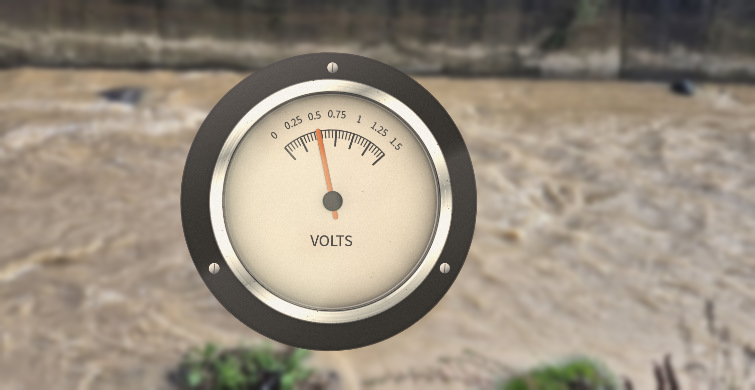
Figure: 0.5 V
